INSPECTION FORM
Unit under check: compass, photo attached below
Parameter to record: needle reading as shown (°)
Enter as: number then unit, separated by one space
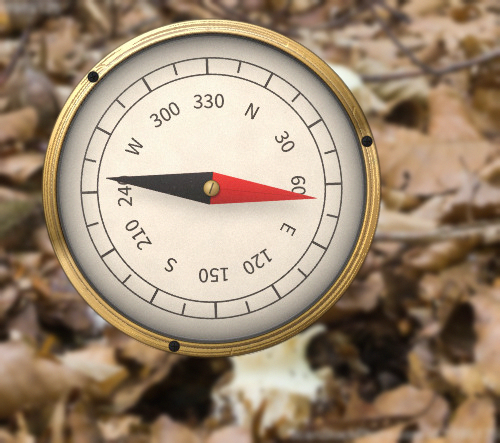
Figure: 67.5 °
